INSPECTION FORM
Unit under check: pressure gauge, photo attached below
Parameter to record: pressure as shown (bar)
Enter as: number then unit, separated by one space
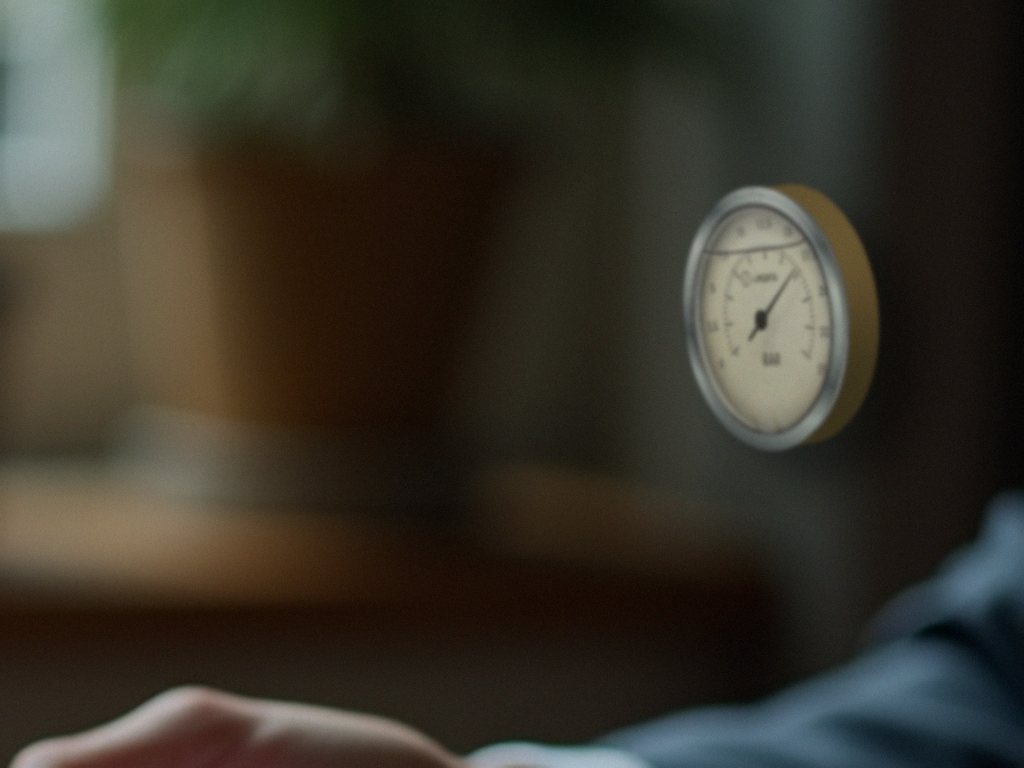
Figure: 17.5 bar
